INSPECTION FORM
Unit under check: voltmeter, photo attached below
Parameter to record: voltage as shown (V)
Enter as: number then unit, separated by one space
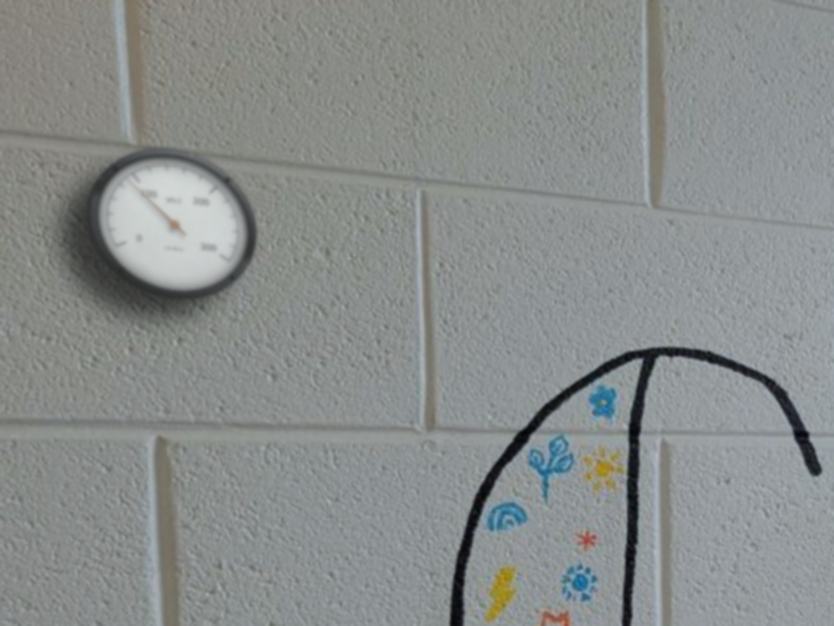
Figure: 90 V
